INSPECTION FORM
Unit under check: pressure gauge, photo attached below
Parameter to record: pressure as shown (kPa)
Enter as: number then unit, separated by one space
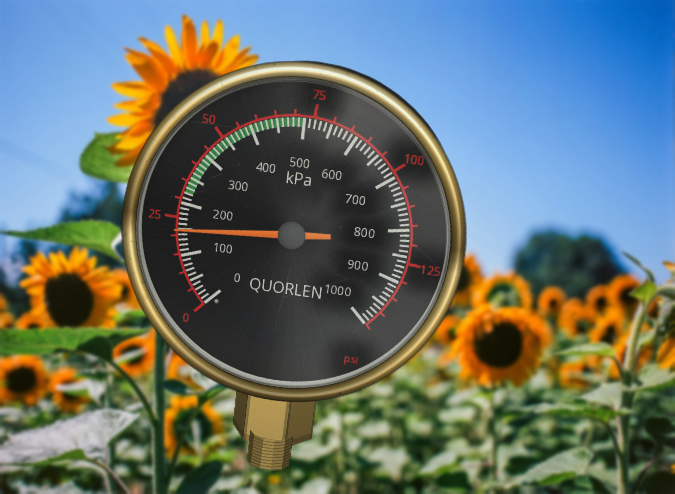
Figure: 150 kPa
